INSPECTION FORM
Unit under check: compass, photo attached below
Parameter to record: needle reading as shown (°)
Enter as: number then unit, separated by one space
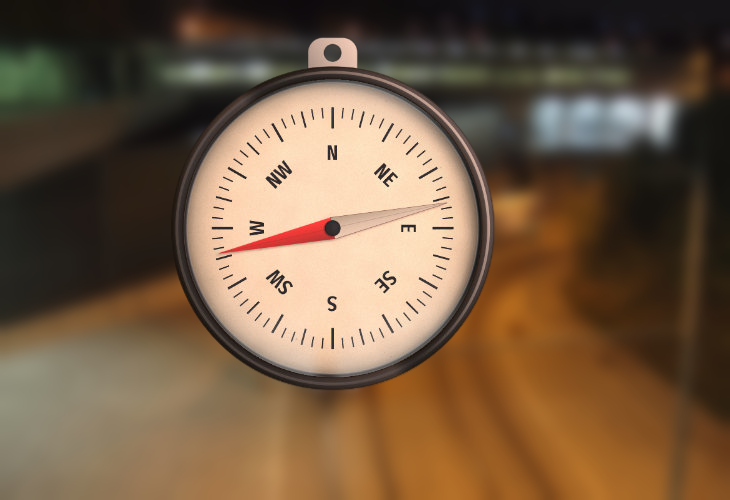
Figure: 257.5 °
